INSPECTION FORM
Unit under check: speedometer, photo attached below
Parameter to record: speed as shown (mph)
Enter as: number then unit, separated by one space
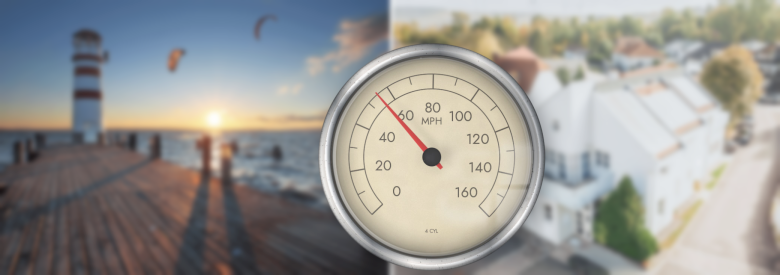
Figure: 55 mph
